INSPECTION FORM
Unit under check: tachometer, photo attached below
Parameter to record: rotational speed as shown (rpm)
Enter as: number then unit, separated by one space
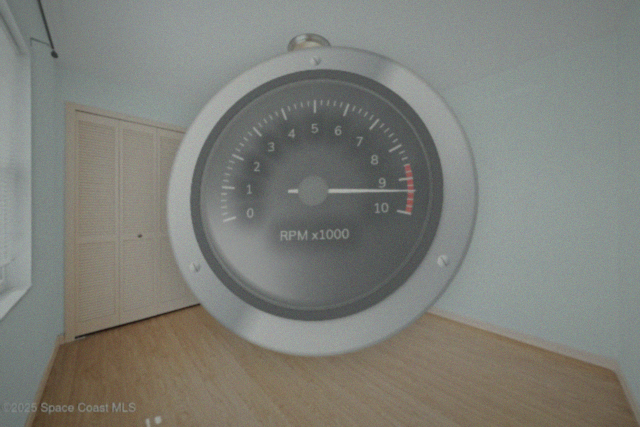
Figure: 9400 rpm
